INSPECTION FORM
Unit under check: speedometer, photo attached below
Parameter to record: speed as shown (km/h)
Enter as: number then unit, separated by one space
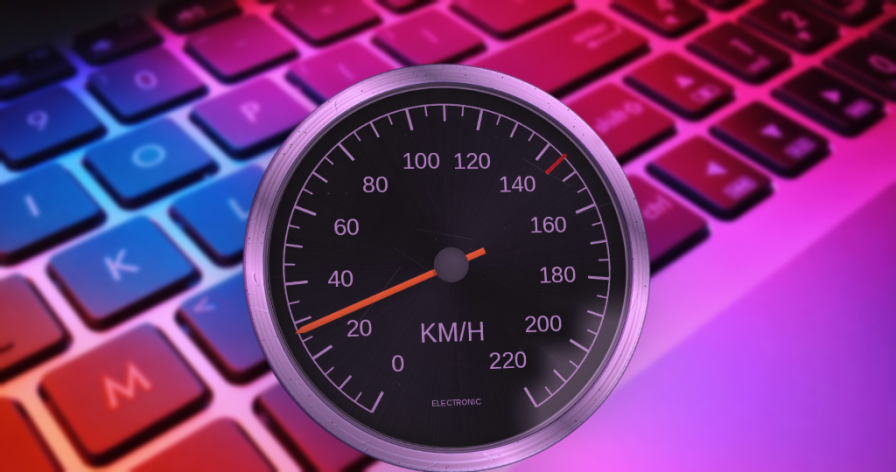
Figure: 27.5 km/h
